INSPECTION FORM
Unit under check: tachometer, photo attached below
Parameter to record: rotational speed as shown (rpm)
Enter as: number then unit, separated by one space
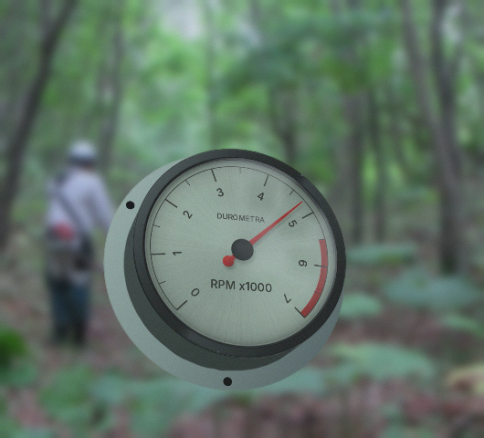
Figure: 4750 rpm
